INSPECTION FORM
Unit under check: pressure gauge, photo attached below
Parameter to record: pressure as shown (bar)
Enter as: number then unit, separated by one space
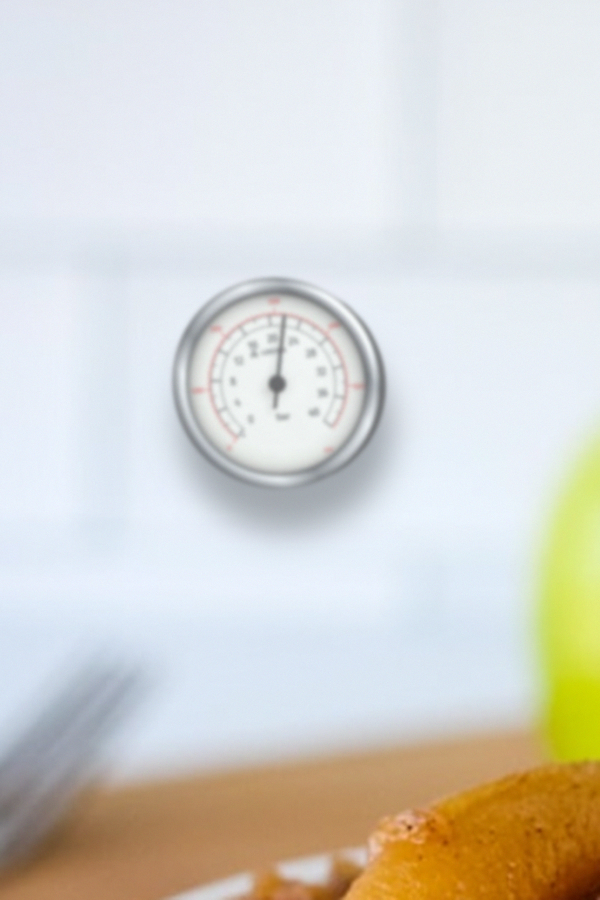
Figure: 22 bar
